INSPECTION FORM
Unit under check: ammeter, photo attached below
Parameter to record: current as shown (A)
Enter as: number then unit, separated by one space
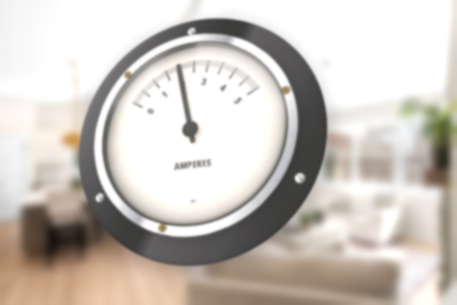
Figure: 2 A
